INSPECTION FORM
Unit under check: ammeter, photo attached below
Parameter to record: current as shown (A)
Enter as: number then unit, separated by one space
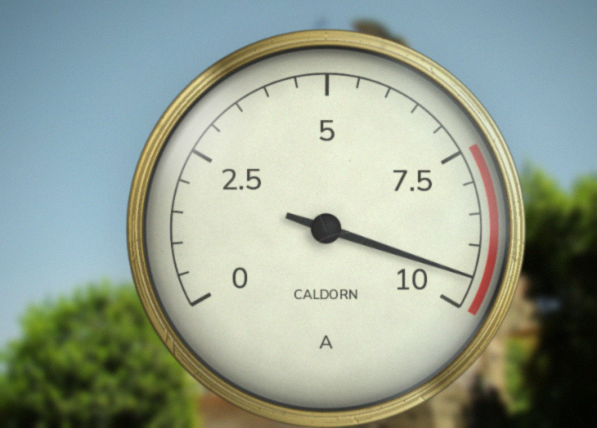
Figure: 9.5 A
